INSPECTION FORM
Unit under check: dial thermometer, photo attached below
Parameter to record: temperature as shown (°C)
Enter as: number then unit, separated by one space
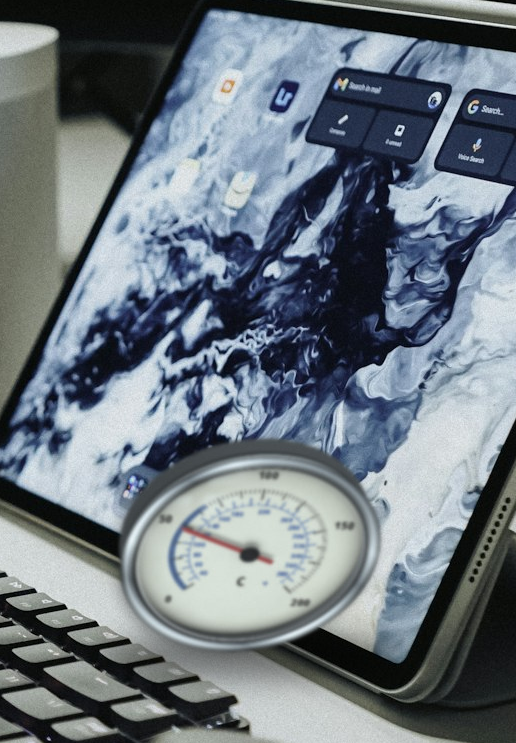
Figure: 50 °C
